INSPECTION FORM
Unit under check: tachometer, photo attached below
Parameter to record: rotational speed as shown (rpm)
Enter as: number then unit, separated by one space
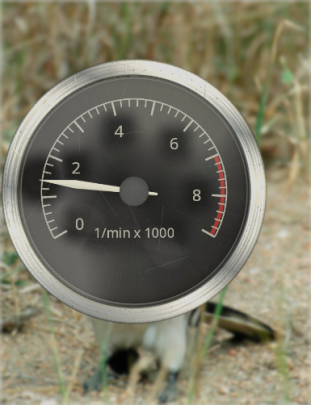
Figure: 1400 rpm
